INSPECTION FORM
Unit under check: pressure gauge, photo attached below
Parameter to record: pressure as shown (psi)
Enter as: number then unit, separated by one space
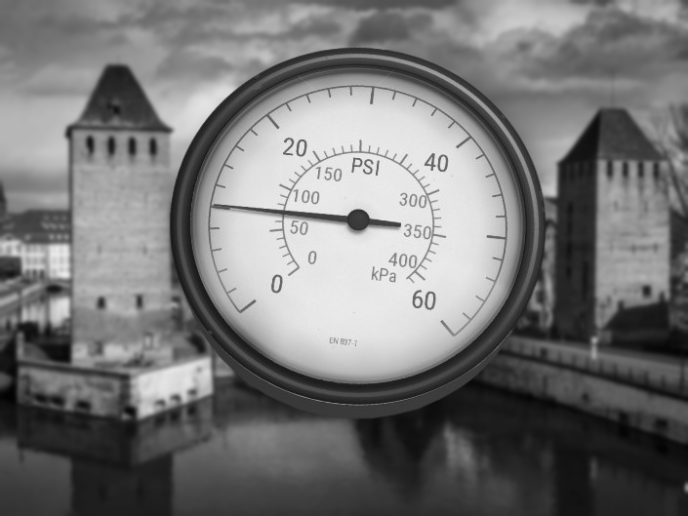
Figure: 10 psi
